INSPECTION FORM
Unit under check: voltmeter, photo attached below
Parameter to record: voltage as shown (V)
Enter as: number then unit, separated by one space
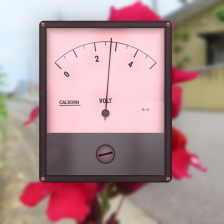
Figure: 2.75 V
